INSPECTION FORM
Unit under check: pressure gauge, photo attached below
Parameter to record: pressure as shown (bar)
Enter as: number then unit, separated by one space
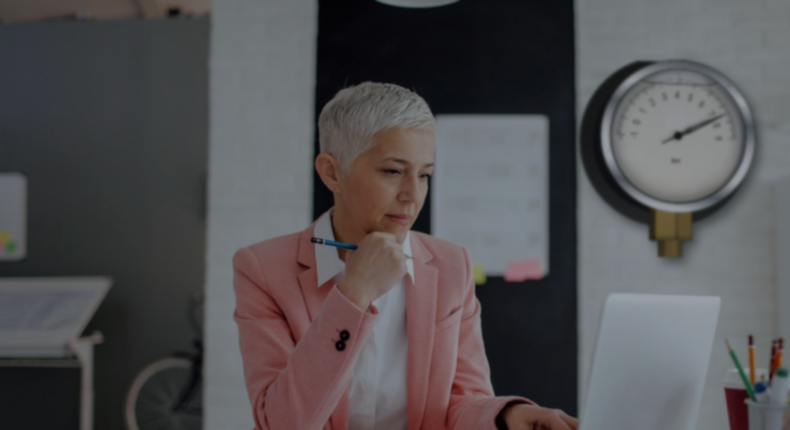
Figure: 7.5 bar
